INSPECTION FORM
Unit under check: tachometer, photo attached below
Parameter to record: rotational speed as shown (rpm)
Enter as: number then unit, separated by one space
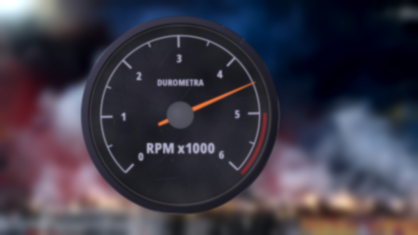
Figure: 4500 rpm
